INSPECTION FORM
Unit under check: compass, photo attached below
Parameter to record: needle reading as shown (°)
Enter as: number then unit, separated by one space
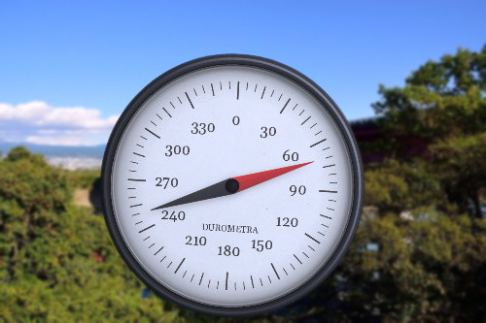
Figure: 70 °
